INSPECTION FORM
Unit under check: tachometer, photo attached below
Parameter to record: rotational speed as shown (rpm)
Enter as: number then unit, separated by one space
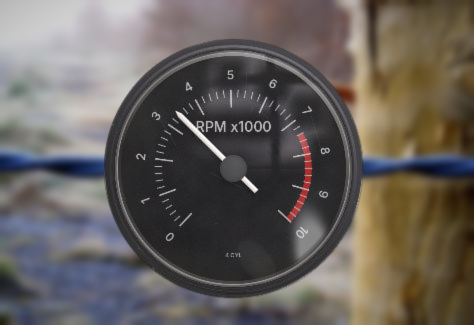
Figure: 3400 rpm
